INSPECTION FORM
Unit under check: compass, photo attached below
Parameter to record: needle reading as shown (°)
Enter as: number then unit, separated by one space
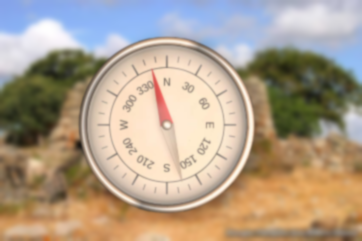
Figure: 345 °
